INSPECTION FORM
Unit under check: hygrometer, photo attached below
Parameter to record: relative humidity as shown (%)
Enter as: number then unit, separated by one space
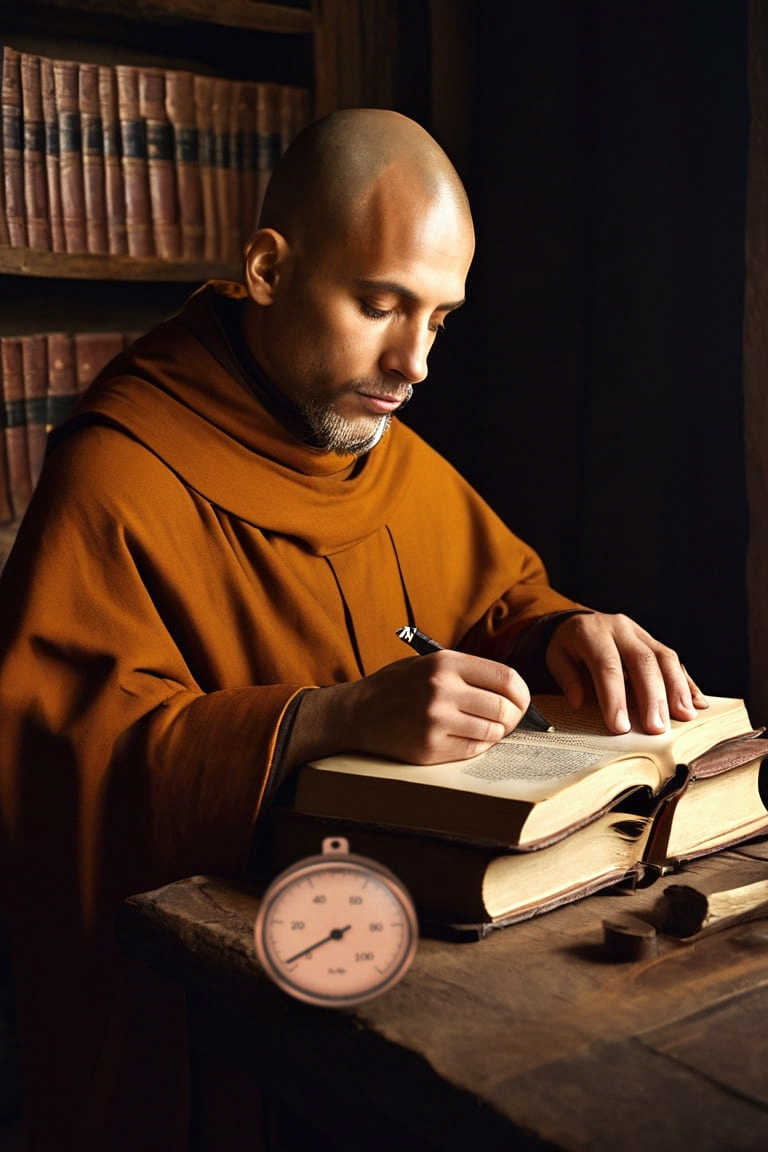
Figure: 4 %
